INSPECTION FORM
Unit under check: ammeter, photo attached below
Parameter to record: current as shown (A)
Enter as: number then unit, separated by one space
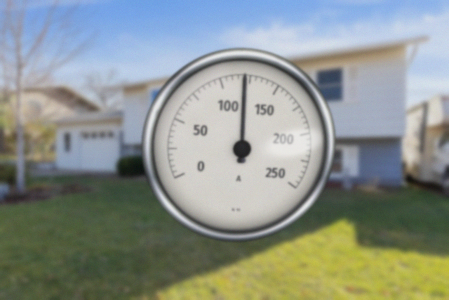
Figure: 120 A
